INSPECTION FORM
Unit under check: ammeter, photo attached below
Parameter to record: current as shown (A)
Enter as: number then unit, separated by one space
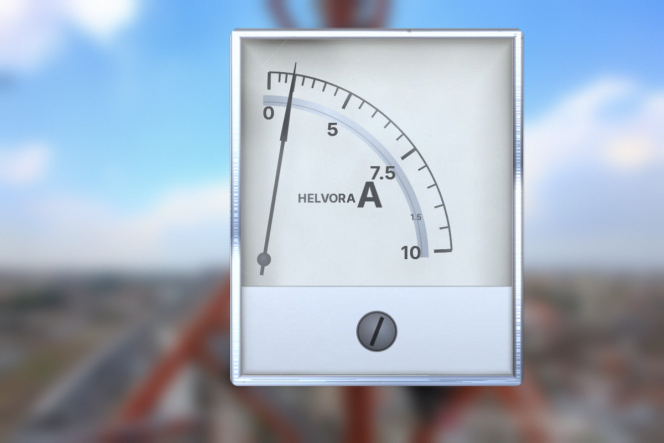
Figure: 2.5 A
